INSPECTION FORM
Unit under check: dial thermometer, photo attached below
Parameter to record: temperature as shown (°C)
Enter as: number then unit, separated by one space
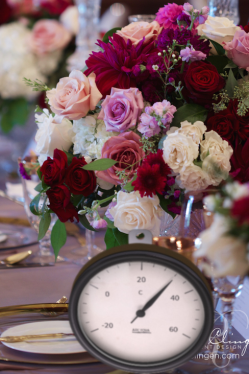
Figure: 32 °C
